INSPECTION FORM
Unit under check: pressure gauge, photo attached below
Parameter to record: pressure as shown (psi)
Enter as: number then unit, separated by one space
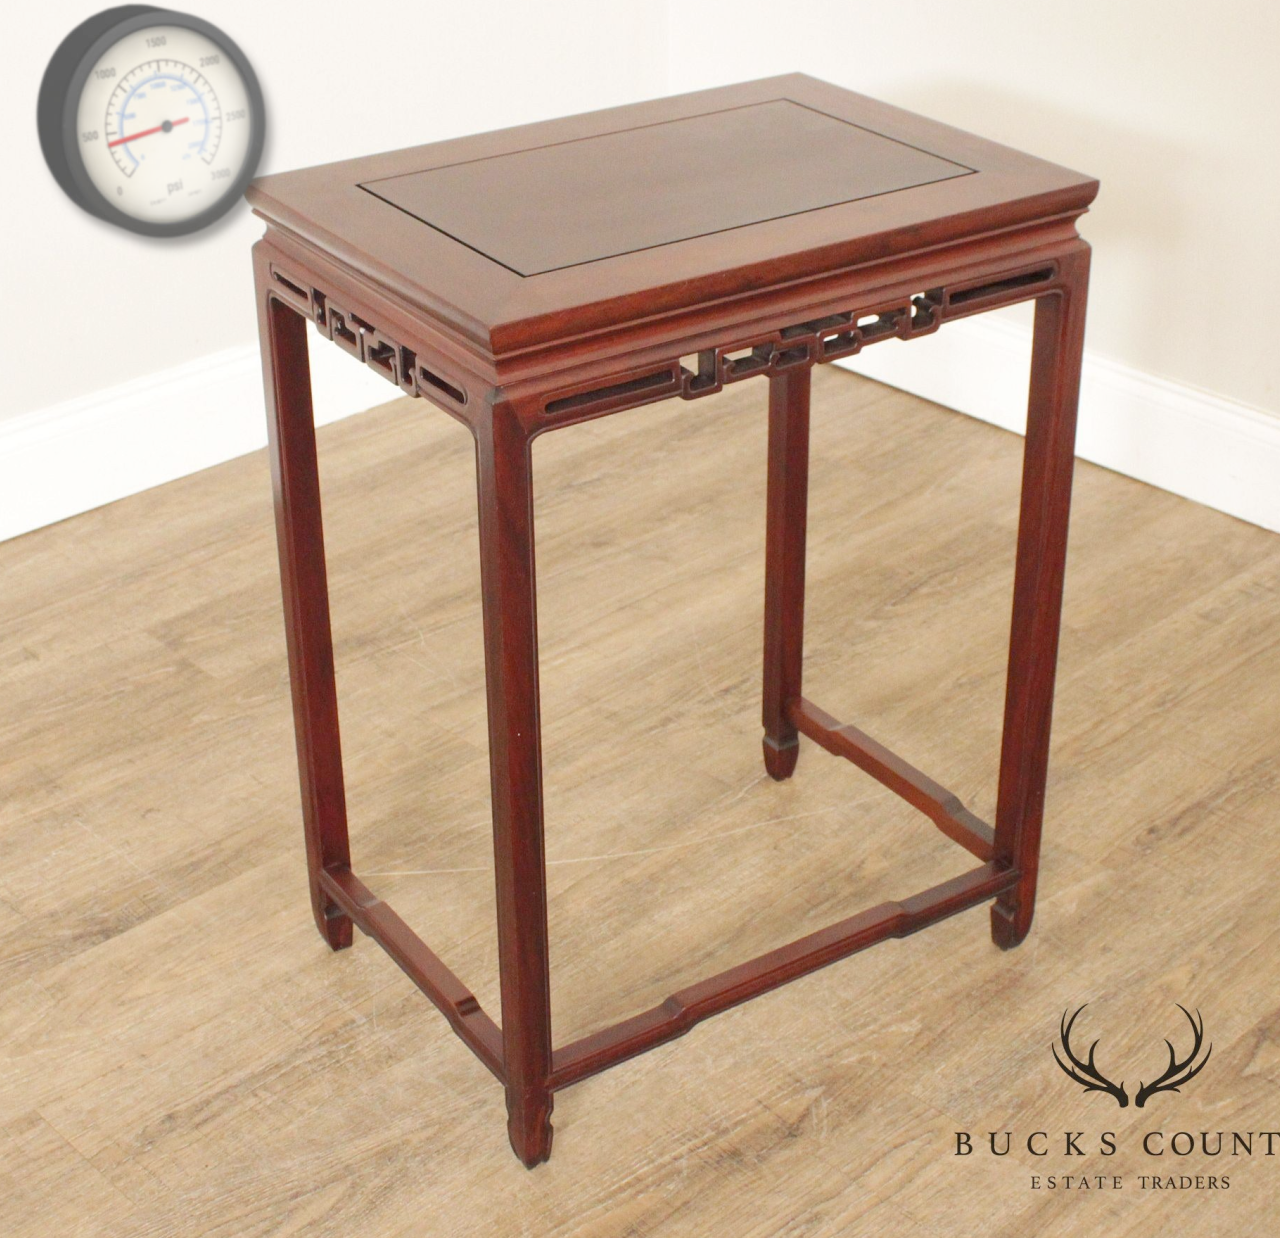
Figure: 400 psi
